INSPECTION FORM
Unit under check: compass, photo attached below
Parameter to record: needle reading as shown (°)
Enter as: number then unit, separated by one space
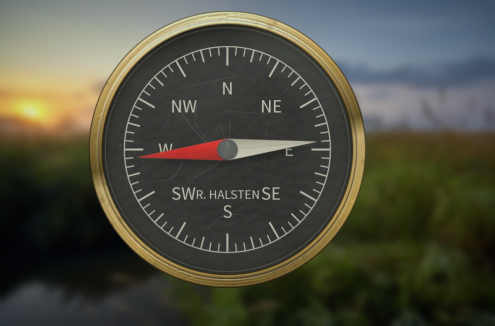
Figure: 265 °
